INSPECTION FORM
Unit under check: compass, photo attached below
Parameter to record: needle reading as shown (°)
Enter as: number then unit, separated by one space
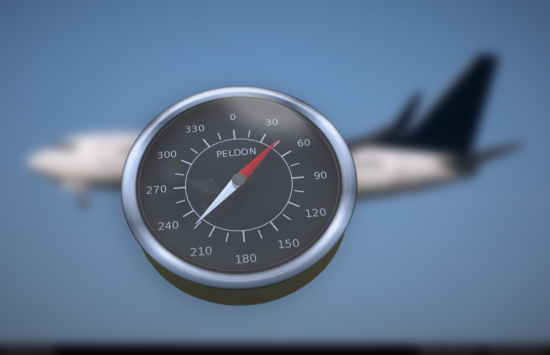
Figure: 45 °
